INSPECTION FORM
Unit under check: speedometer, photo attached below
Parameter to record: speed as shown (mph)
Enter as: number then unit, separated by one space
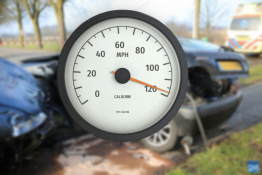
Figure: 117.5 mph
